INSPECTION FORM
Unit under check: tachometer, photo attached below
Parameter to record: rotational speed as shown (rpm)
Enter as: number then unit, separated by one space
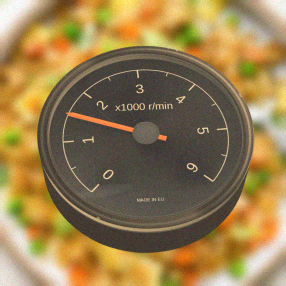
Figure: 1500 rpm
